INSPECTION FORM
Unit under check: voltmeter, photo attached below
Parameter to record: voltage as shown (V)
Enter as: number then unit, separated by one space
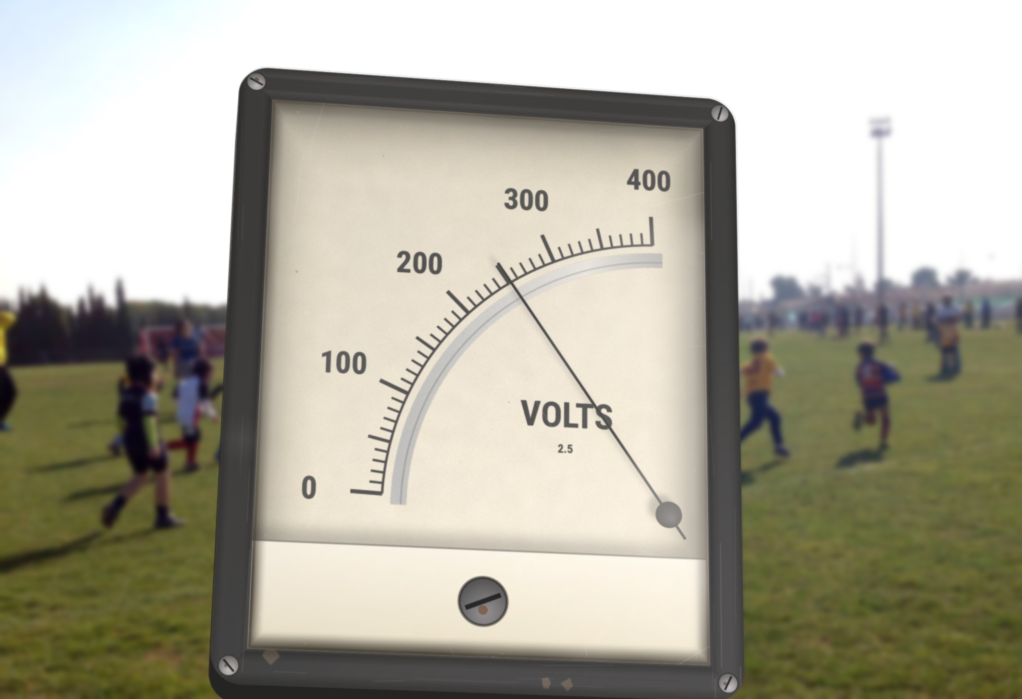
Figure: 250 V
